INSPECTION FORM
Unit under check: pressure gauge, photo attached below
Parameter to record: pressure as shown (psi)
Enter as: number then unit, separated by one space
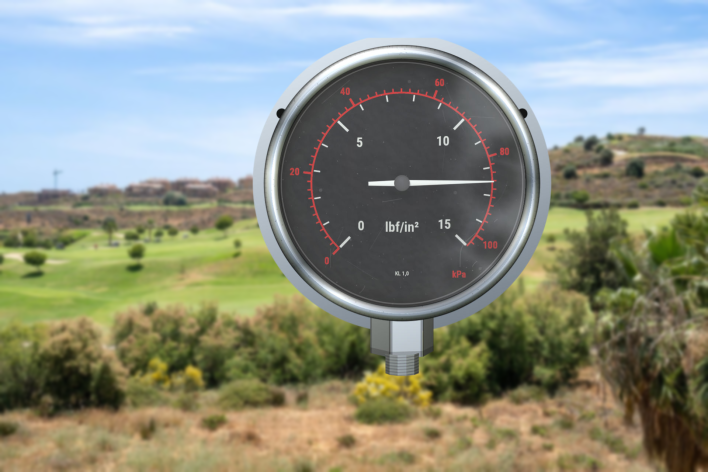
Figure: 12.5 psi
